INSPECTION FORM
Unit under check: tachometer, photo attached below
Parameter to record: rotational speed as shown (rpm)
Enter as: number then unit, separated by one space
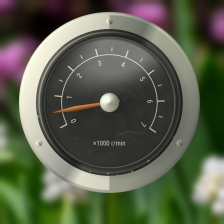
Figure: 500 rpm
